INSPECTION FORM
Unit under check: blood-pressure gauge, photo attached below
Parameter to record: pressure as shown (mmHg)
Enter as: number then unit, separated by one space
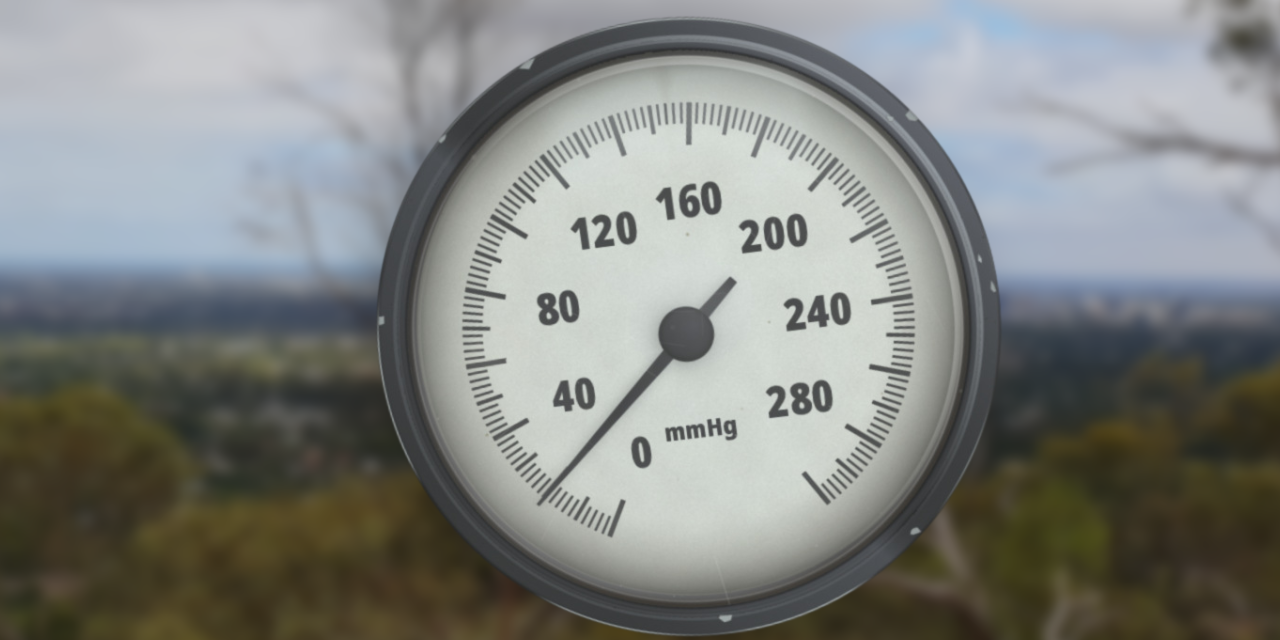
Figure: 20 mmHg
